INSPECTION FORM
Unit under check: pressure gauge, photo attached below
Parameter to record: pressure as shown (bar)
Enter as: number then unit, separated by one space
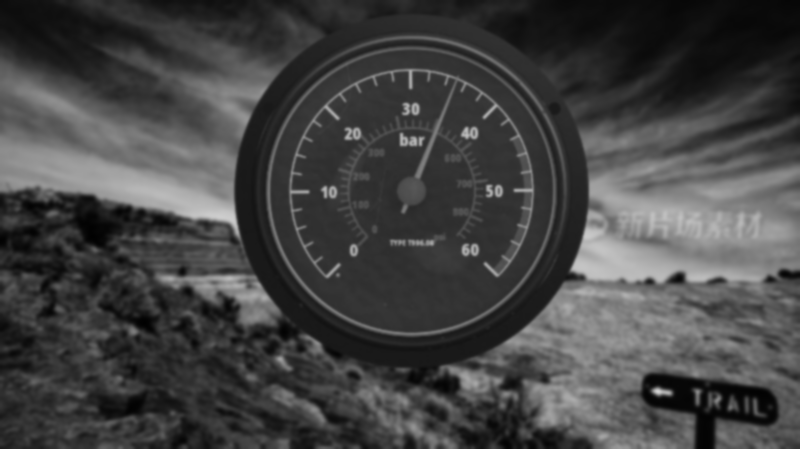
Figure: 35 bar
